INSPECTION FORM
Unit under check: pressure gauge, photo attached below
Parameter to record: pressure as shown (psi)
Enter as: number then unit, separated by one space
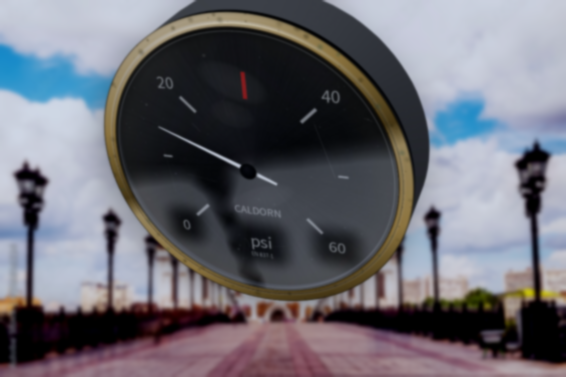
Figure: 15 psi
